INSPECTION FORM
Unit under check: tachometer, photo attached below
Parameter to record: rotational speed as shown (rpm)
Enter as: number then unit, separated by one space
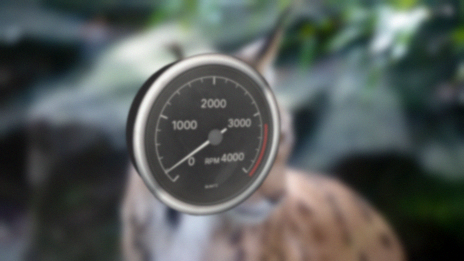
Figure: 200 rpm
